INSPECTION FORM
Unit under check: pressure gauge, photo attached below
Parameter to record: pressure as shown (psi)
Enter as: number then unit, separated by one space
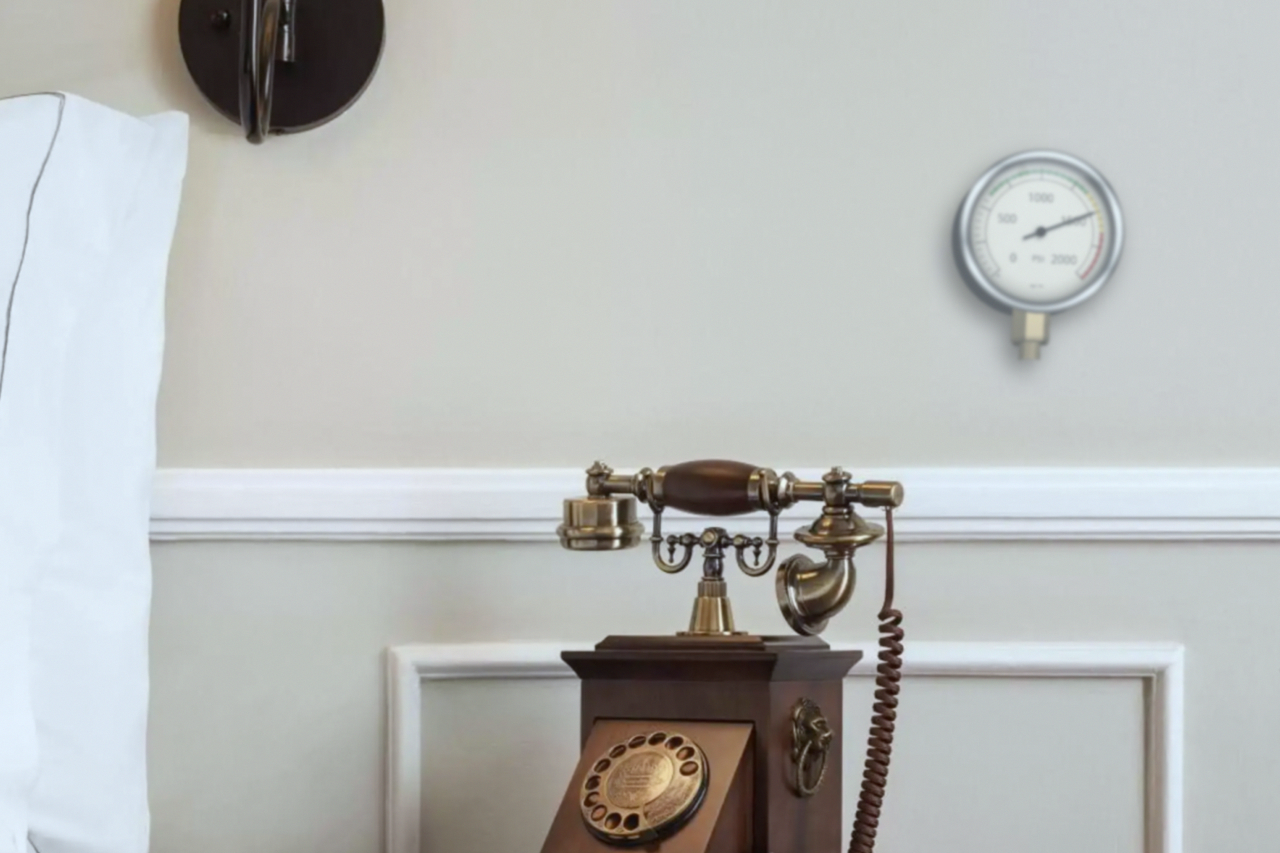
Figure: 1500 psi
